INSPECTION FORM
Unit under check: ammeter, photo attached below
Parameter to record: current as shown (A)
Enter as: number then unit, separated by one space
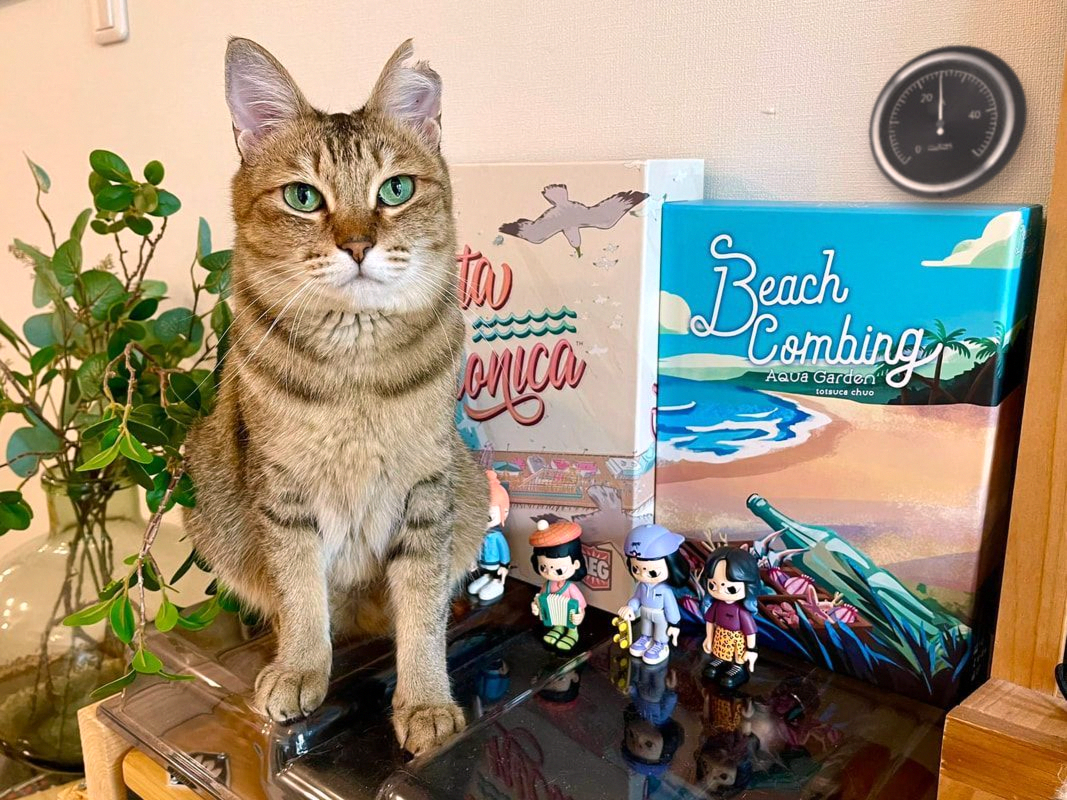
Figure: 25 A
